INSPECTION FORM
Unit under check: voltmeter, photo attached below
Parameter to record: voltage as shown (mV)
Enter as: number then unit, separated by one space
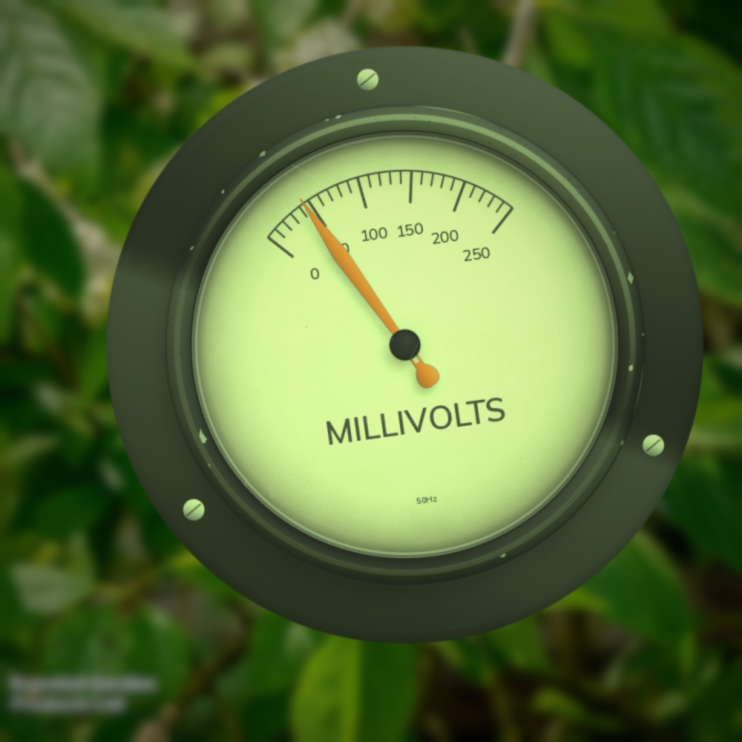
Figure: 45 mV
